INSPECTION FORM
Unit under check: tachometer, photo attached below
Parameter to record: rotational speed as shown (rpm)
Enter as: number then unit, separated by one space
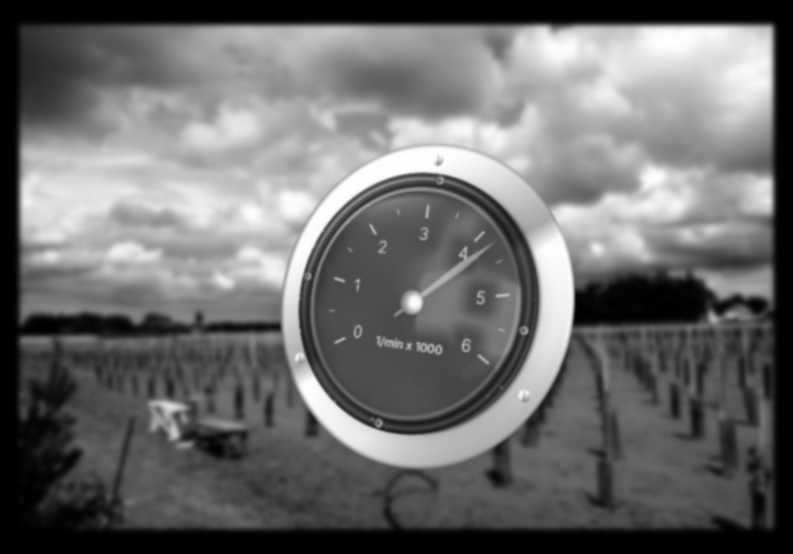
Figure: 4250 rpm
